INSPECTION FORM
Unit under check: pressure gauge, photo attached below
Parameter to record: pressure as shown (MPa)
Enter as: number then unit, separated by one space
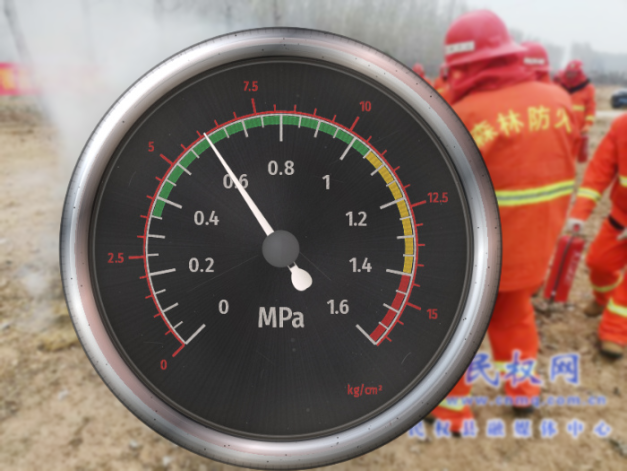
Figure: 0.6 MPa
